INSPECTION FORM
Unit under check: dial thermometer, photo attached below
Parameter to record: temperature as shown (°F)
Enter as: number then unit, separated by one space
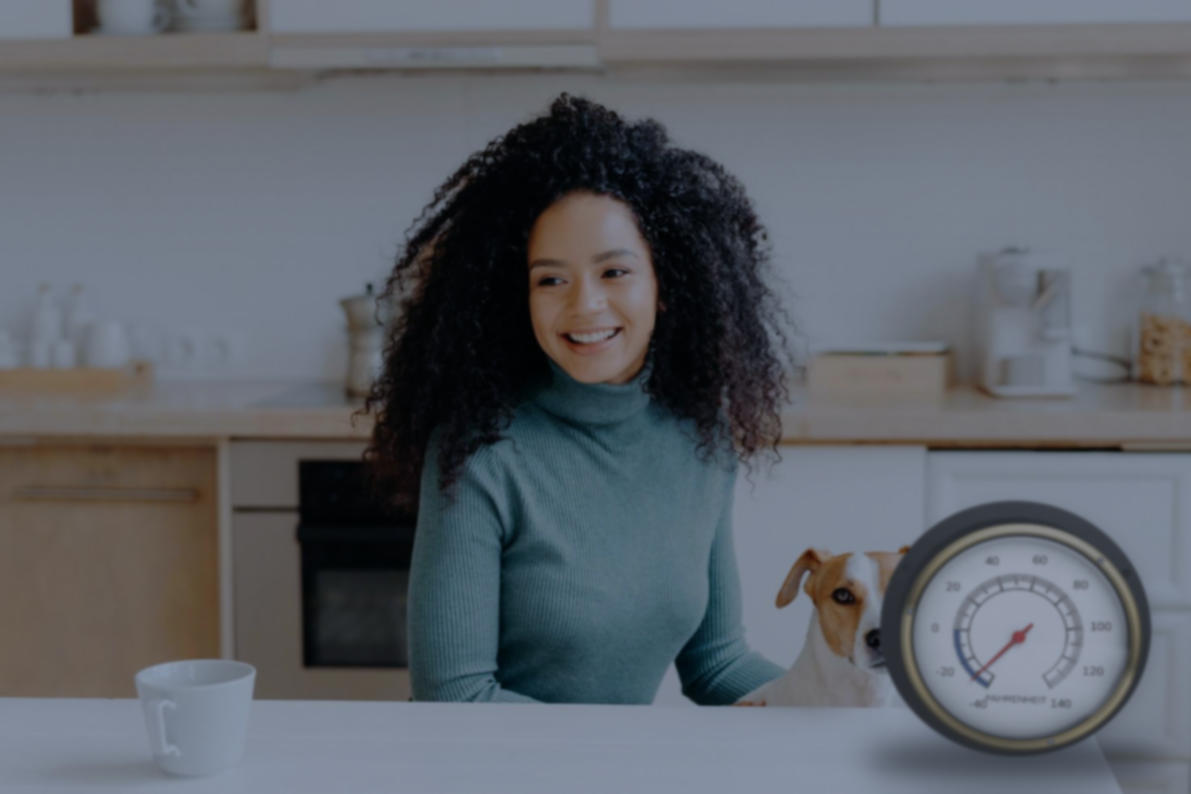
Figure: -30 °F
